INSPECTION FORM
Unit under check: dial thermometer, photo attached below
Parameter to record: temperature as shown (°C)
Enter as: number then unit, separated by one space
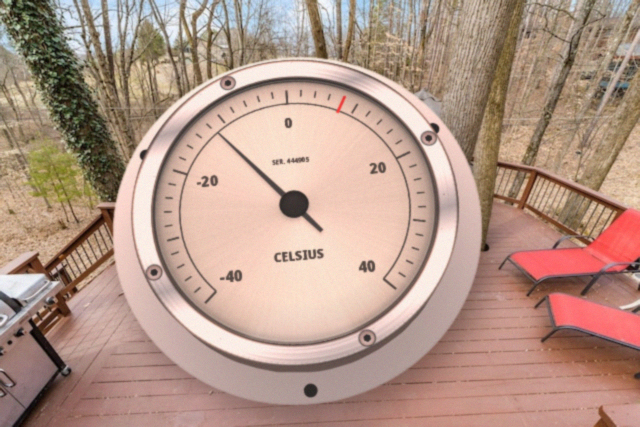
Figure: -12 °C
